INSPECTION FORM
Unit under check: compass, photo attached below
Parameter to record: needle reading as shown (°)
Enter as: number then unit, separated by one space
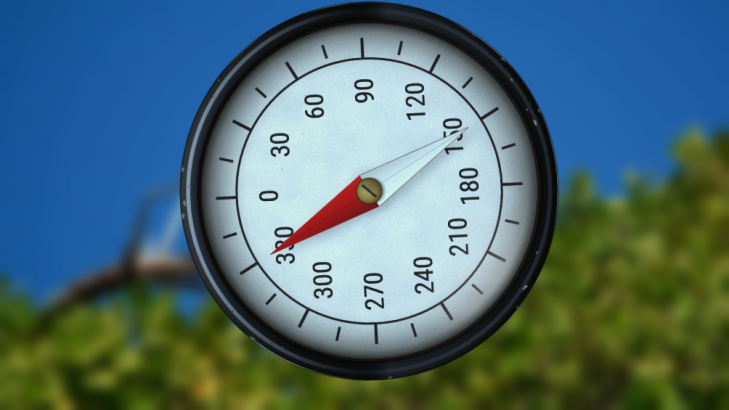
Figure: 330 °
